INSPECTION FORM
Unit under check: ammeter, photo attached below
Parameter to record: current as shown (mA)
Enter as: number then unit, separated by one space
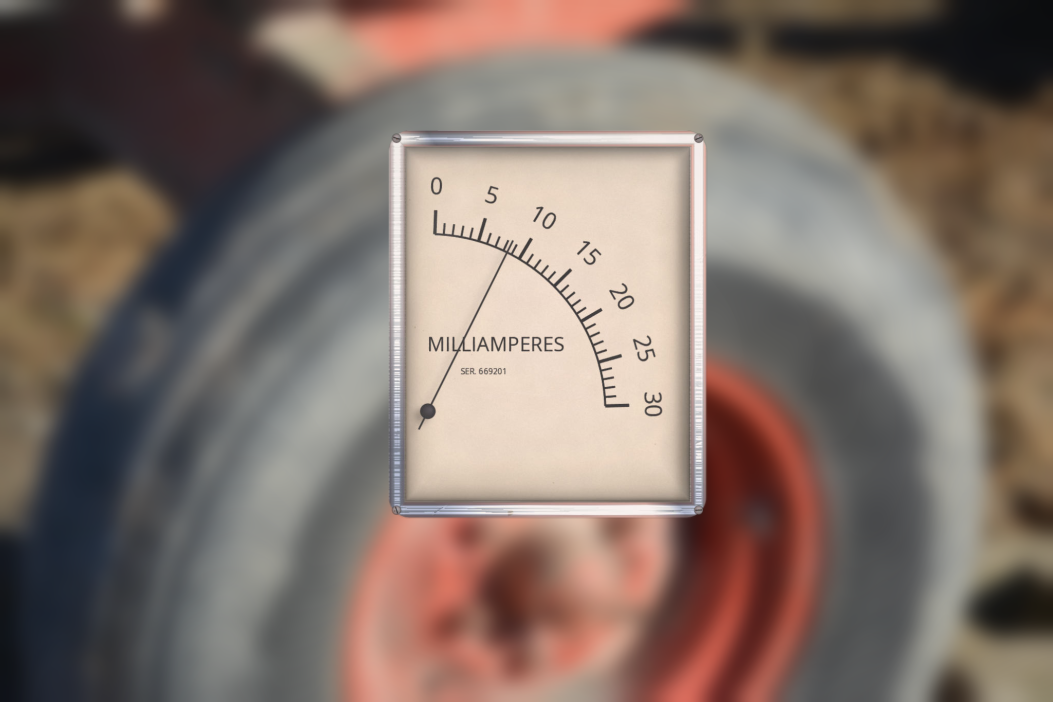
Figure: 8.5 mA
